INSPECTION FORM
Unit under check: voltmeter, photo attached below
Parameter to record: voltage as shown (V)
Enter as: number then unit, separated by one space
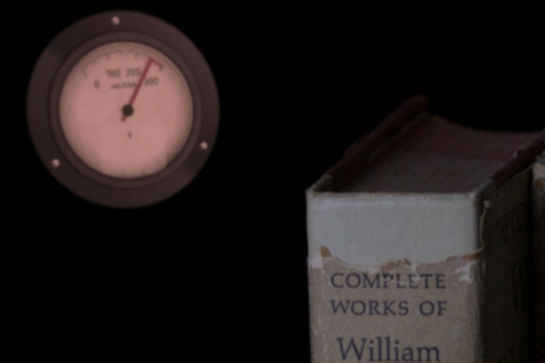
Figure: 250 V
